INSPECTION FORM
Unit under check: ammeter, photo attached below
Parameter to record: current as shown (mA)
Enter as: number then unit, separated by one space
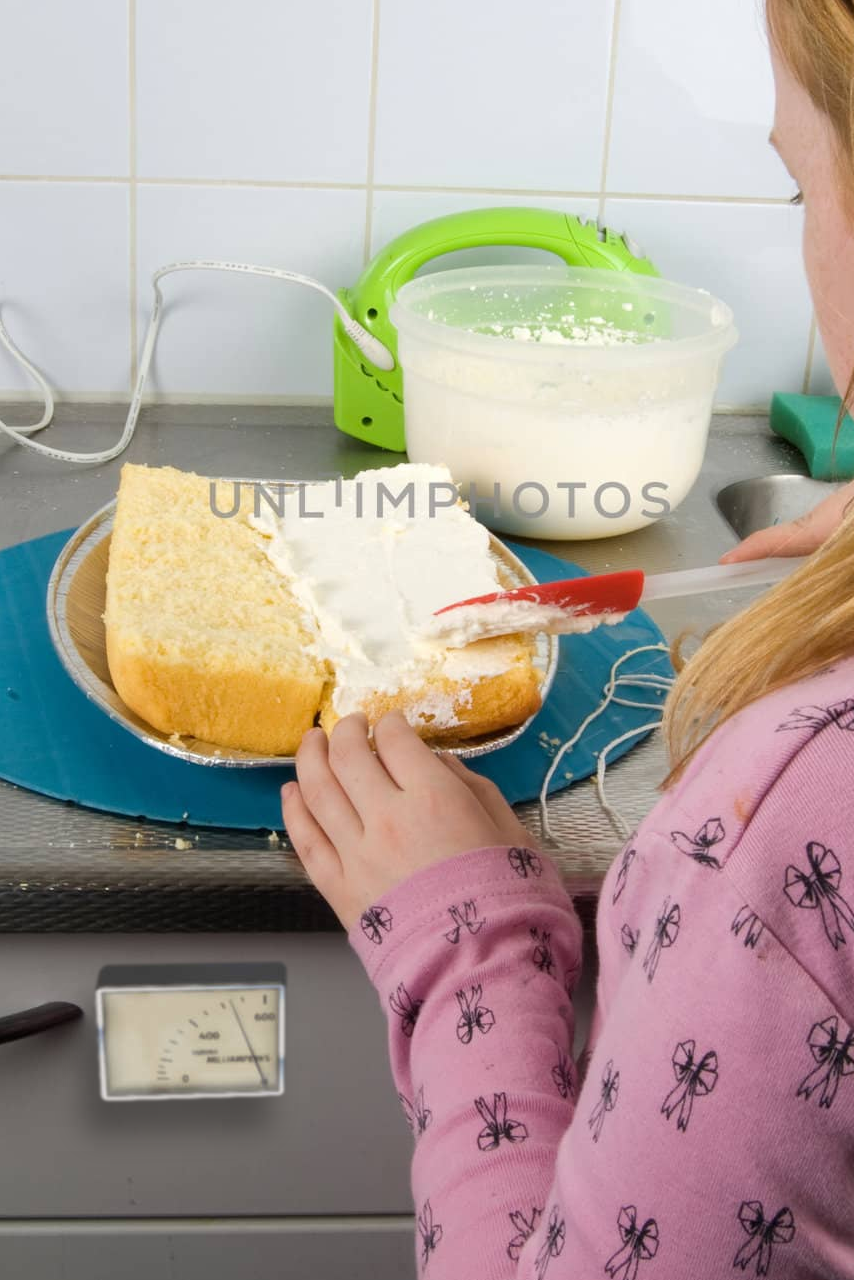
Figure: 525 mA
